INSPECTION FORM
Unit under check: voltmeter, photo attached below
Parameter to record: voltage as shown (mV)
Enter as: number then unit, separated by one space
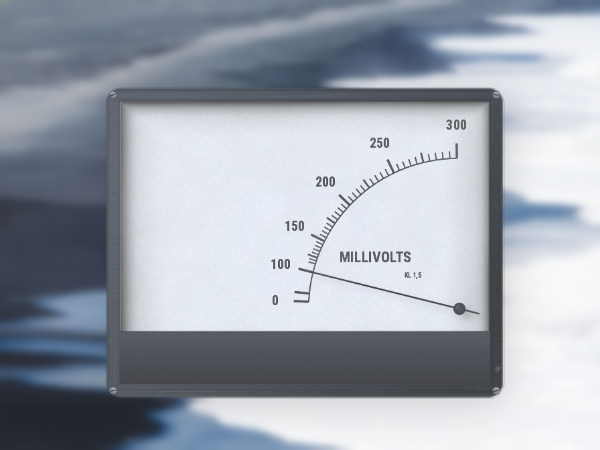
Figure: 100 mV
